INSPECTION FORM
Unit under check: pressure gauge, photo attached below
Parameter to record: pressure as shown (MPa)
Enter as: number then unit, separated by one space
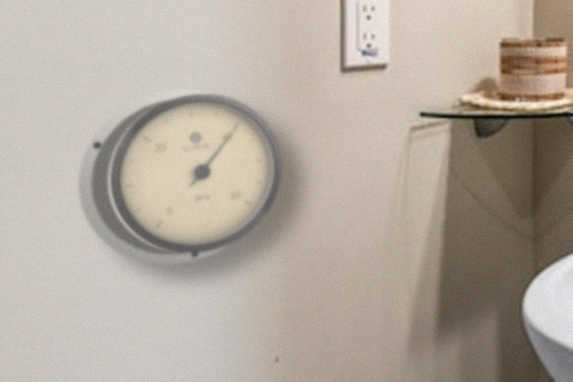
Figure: 40 MPa
